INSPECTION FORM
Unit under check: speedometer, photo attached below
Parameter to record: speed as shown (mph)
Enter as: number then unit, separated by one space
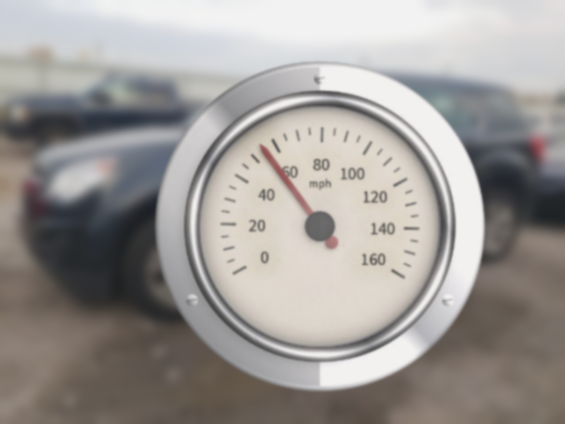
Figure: 55 mph
